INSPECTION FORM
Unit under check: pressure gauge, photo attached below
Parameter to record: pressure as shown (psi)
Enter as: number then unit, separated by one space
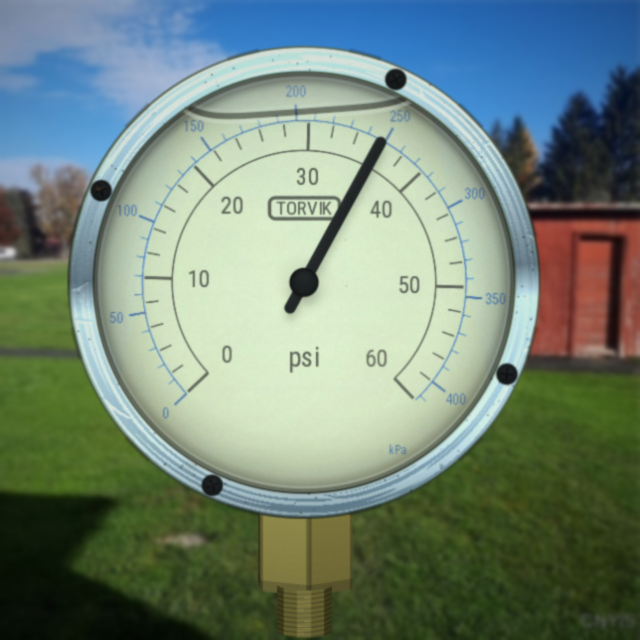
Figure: 36 psi
